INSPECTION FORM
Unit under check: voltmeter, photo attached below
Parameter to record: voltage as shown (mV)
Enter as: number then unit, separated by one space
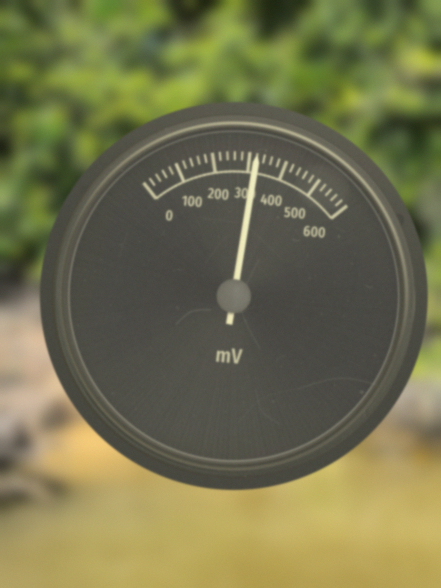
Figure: 320 mV
